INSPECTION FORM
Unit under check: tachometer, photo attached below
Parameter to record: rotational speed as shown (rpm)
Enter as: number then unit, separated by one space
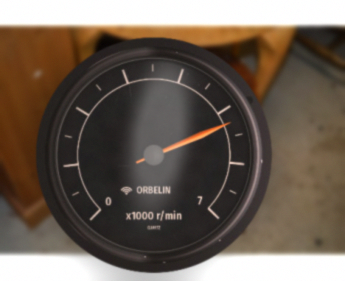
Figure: 5250 rpm
